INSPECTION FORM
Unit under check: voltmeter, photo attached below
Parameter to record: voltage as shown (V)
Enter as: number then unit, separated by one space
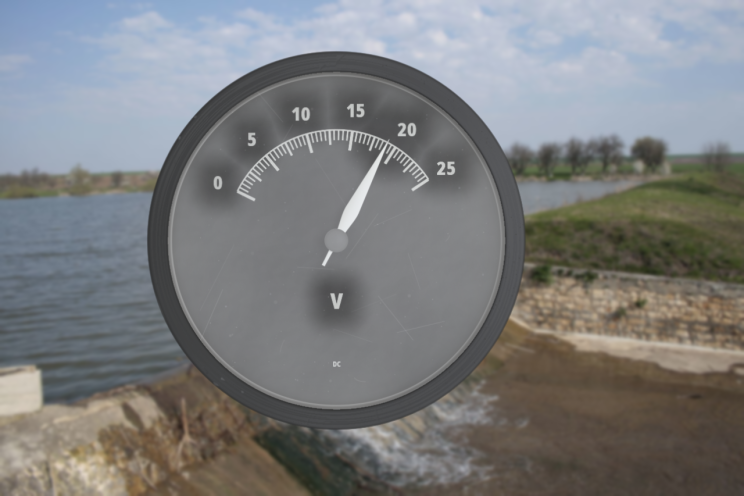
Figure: 19 V
